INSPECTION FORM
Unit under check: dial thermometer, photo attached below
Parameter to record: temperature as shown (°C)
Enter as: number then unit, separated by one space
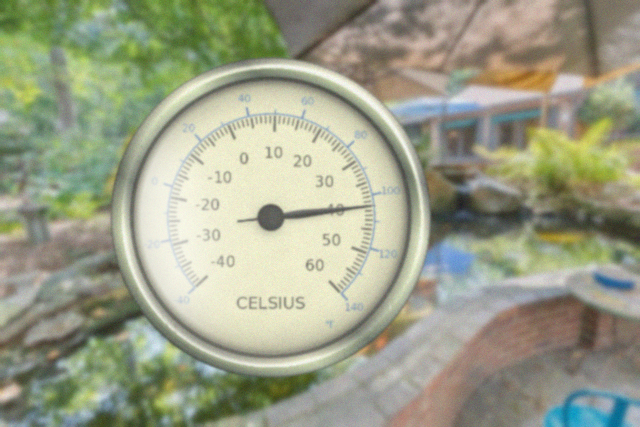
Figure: 40 °C
